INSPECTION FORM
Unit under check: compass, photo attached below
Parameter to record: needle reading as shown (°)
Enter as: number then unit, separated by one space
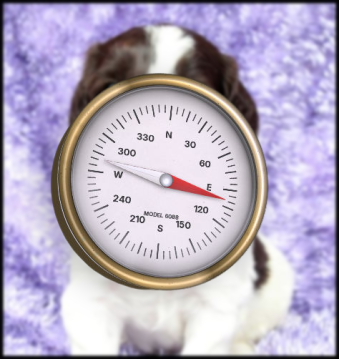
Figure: 100 °
